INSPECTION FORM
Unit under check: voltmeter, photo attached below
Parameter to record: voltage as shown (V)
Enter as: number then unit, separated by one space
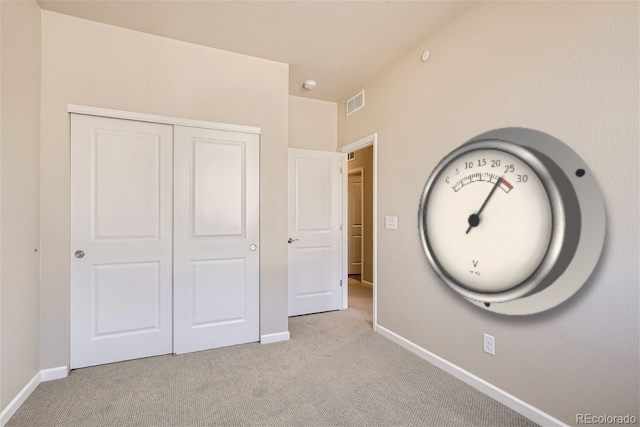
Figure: 25 V
